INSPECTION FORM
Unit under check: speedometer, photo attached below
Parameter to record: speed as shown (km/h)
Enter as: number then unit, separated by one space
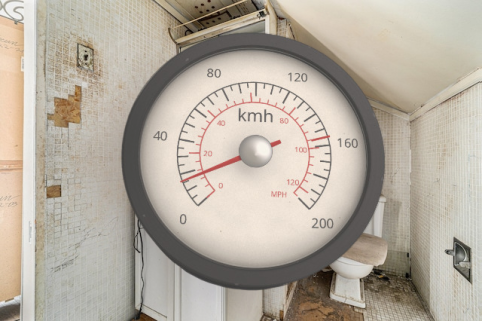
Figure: 15 km/h
